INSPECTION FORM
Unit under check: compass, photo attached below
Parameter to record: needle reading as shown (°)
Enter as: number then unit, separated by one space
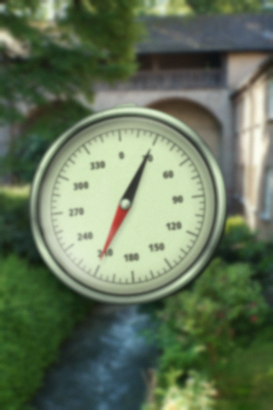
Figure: 210 °
